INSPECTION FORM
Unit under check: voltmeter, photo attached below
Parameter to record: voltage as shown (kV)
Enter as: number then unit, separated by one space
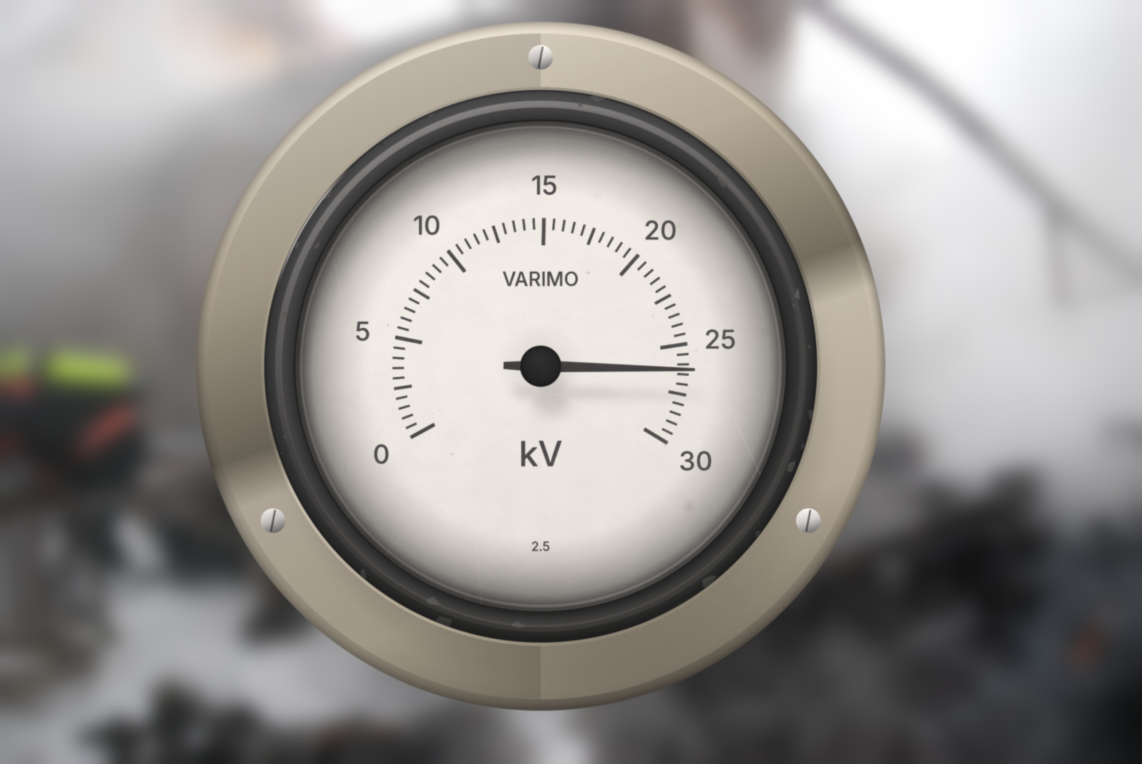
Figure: 26.25 kV
